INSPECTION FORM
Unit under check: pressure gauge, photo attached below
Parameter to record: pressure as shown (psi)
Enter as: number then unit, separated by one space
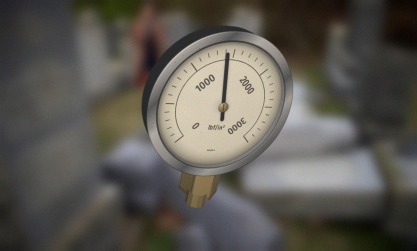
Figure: 1400 psi
